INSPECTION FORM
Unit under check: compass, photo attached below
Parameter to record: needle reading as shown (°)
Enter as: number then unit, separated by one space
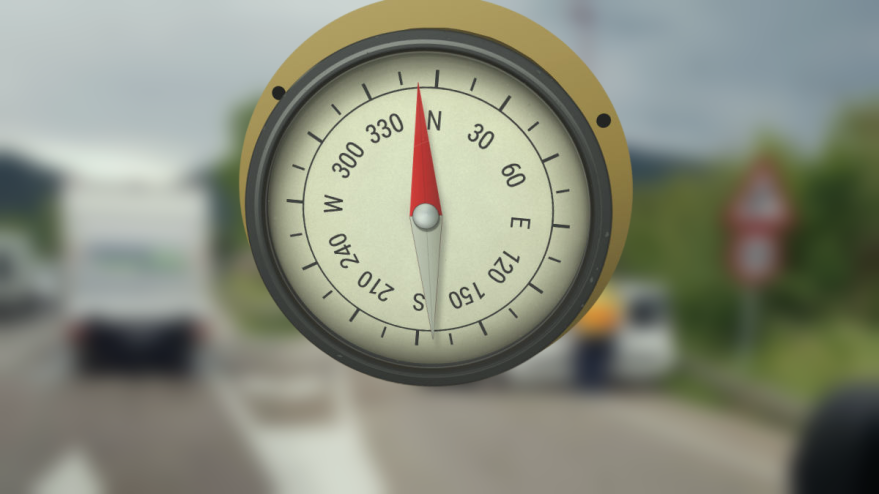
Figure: 352.5 °
